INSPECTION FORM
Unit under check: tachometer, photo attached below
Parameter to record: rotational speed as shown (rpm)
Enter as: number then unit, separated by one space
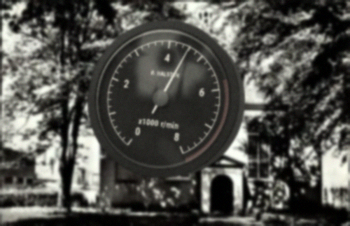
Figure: 4600 rpm
